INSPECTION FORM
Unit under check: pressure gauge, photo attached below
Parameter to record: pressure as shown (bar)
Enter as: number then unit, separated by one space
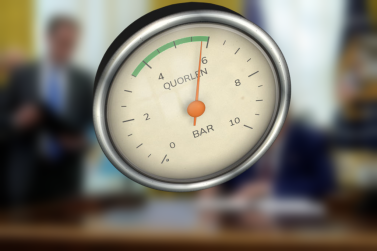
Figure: 5.75 bar
